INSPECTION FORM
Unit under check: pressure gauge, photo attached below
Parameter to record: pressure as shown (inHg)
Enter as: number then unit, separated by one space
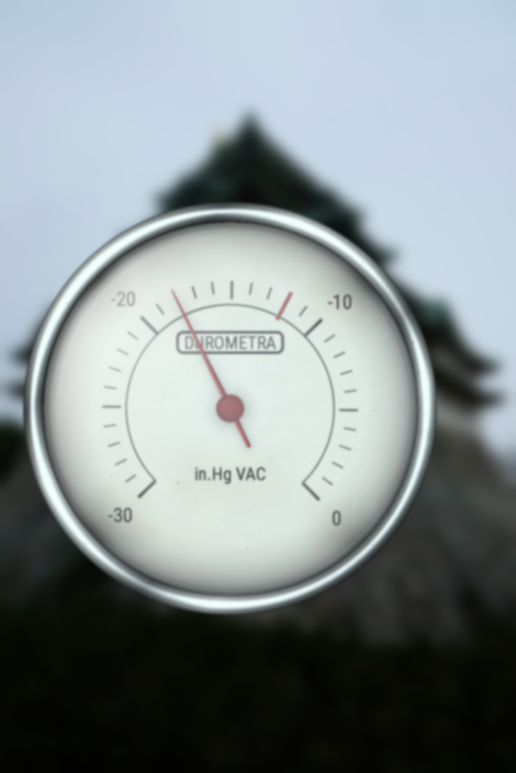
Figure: -18 inHg
